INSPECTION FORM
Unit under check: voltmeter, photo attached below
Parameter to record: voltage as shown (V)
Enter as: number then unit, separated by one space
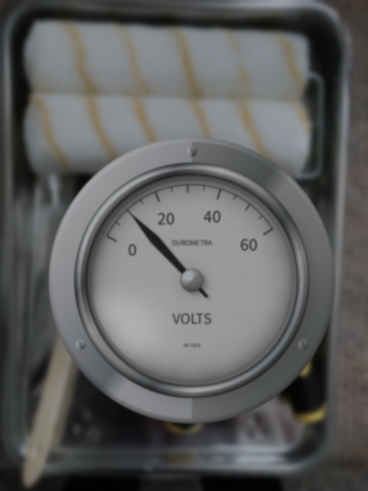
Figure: 10 V
